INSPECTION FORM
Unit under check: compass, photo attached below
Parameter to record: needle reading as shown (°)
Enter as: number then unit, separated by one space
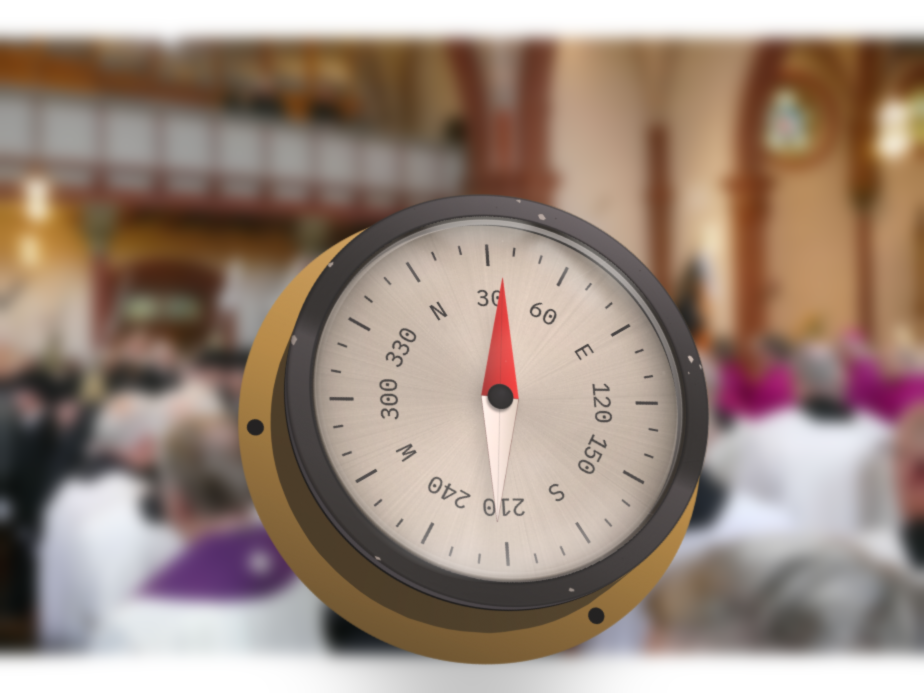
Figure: 35 °
